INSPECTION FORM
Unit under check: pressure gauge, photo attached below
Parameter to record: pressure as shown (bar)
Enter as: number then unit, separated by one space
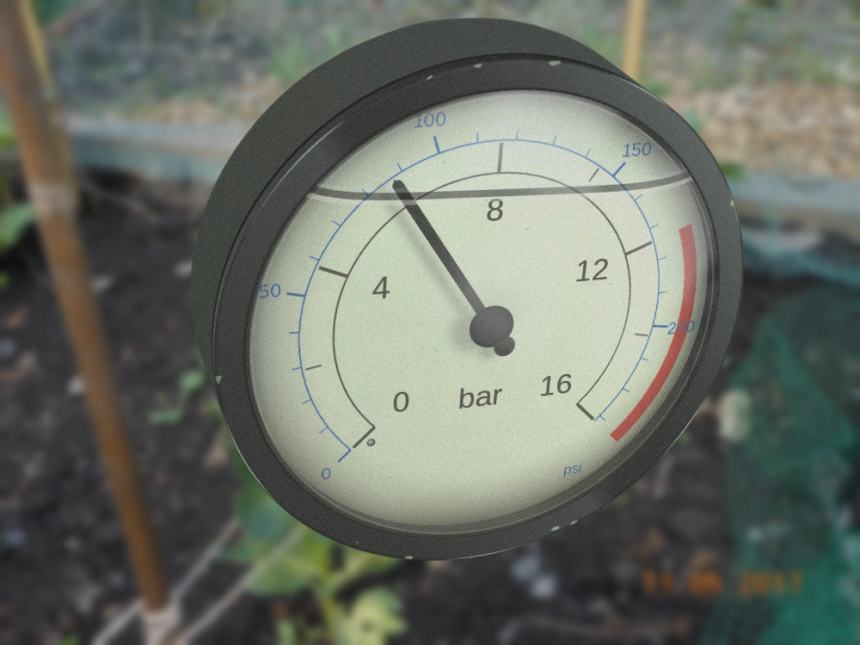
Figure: 6 bar
